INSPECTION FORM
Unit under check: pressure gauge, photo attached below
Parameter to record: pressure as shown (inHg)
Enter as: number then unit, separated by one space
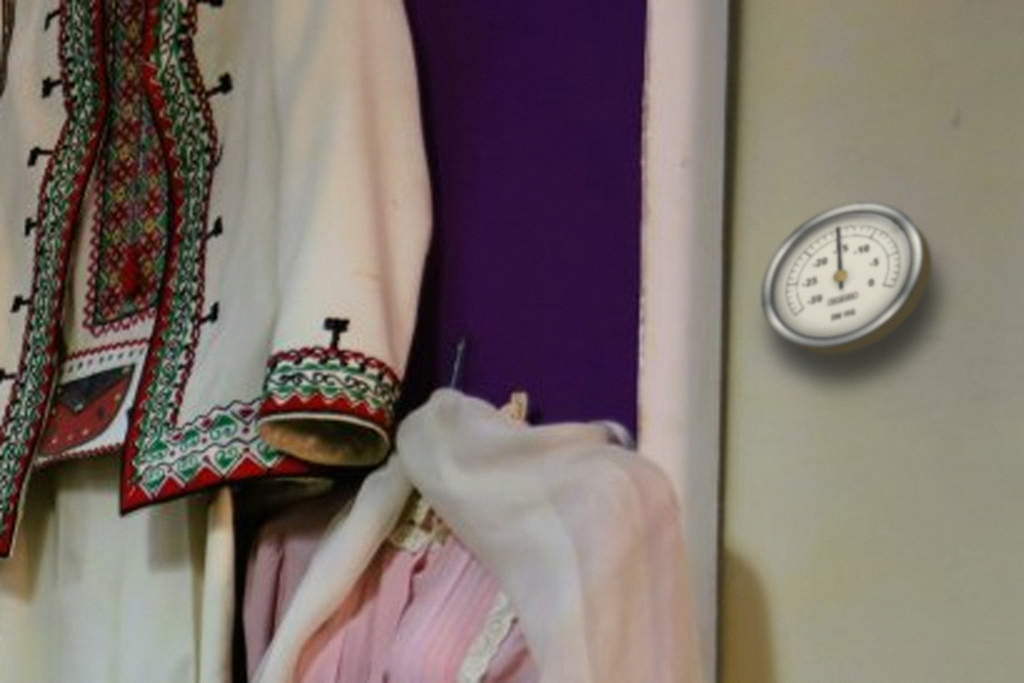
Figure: -15 inHg
